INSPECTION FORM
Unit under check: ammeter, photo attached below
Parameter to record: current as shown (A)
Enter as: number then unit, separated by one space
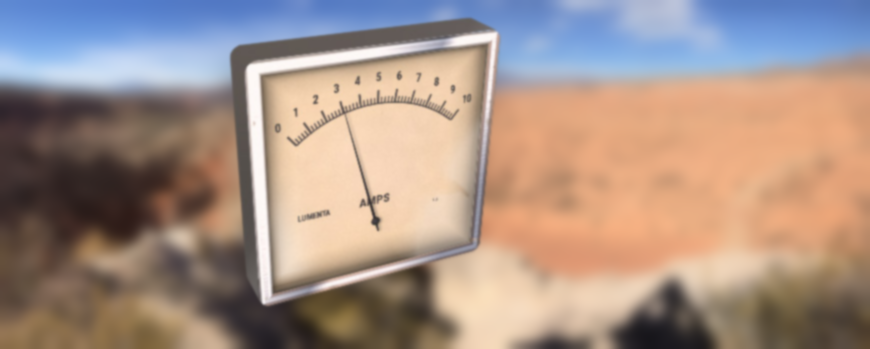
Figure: 3 A
